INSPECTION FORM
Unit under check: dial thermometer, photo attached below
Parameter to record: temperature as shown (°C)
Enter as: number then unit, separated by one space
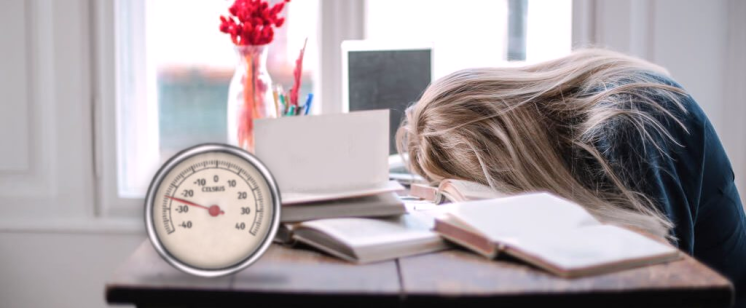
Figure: -25 °C
